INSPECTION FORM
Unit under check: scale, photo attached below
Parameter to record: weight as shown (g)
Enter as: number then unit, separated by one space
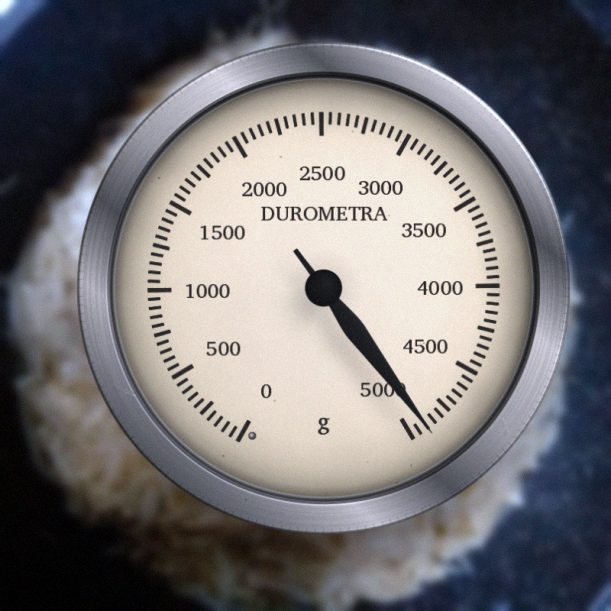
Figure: 4900 g
